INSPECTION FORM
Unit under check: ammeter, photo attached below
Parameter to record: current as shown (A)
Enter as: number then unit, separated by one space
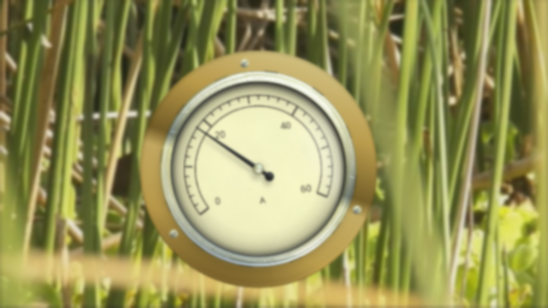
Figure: 18 A
